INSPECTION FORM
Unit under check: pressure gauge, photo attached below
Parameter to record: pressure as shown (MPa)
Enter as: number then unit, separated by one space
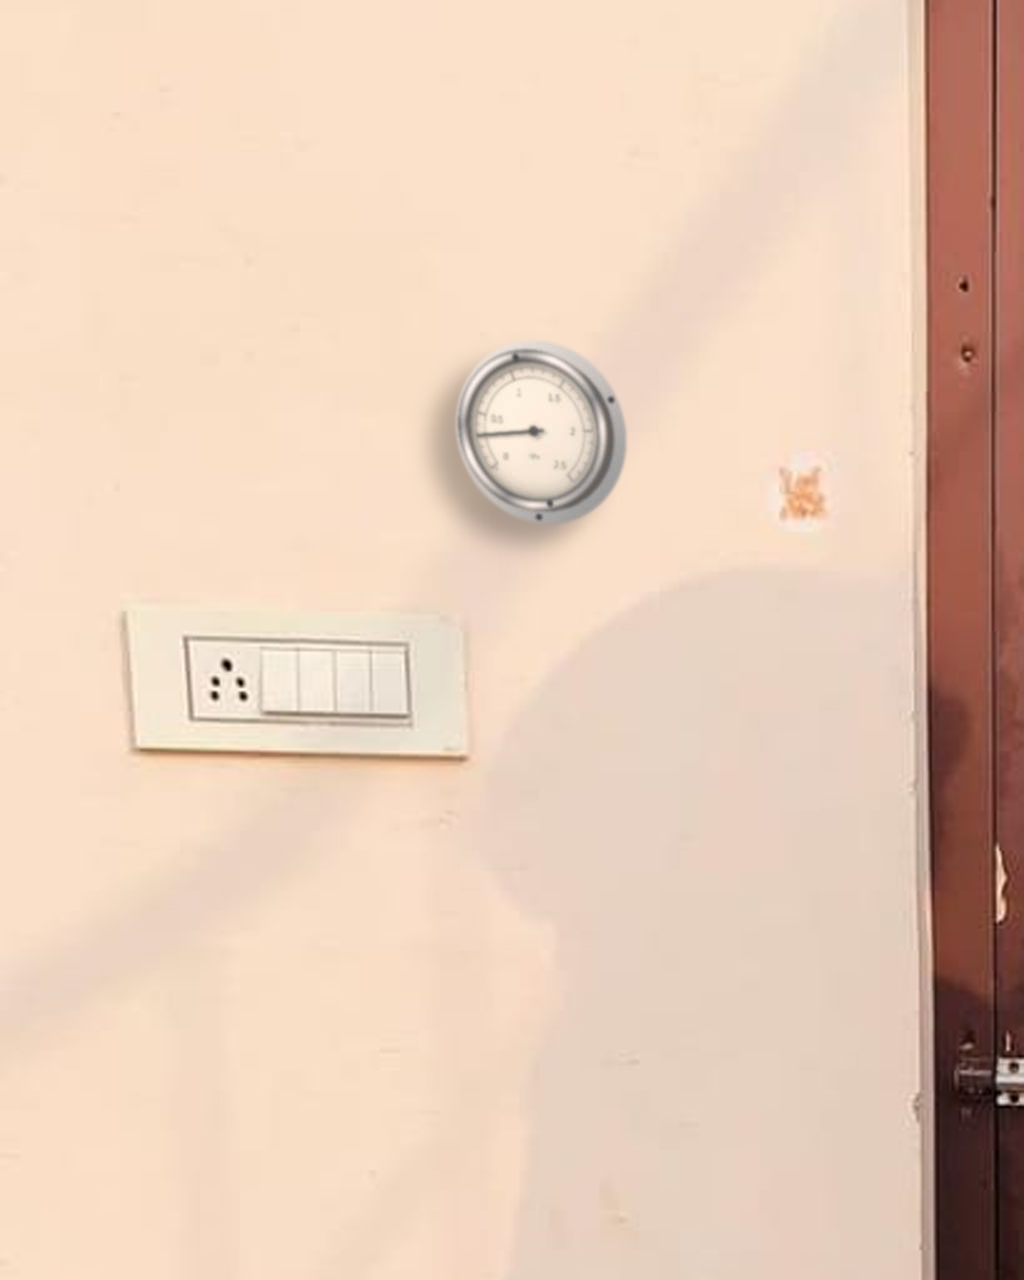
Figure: 0.3 MPa
